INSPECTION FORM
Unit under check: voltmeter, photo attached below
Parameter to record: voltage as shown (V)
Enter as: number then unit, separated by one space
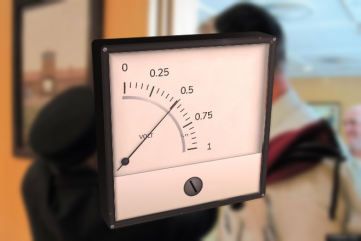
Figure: 0.5 V
